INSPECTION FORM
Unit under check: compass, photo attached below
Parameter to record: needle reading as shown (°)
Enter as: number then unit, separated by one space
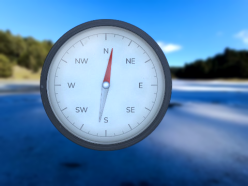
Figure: 10 °
